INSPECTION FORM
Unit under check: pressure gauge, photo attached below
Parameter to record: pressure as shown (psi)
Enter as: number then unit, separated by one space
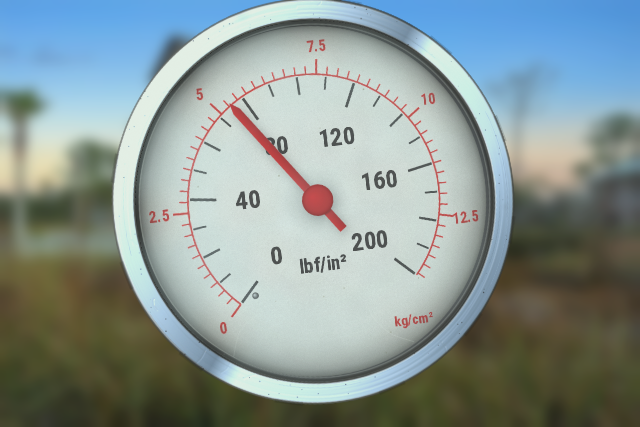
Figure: 75 psi
